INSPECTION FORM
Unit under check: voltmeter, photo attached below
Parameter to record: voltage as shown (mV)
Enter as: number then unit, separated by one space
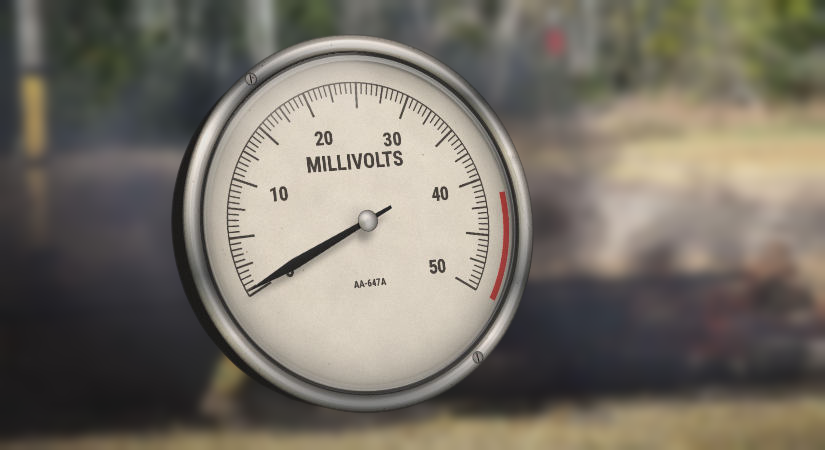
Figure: 0.5 mV
